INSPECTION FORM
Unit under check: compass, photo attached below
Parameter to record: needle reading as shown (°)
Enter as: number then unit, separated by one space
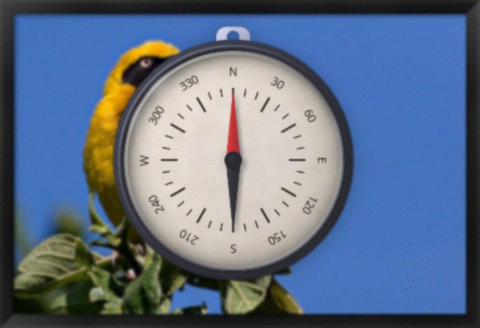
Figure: 0 °
